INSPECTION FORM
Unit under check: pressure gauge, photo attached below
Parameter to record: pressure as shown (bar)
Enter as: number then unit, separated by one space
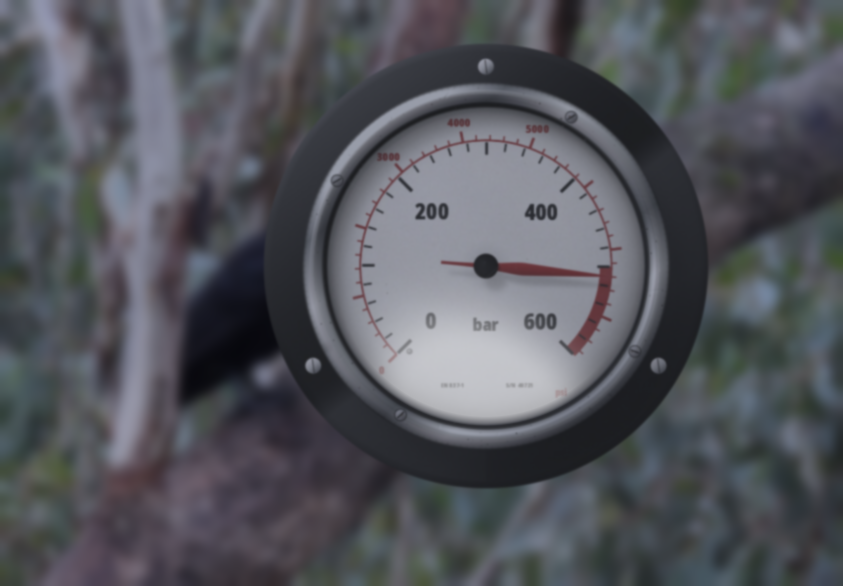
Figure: 510 bar
